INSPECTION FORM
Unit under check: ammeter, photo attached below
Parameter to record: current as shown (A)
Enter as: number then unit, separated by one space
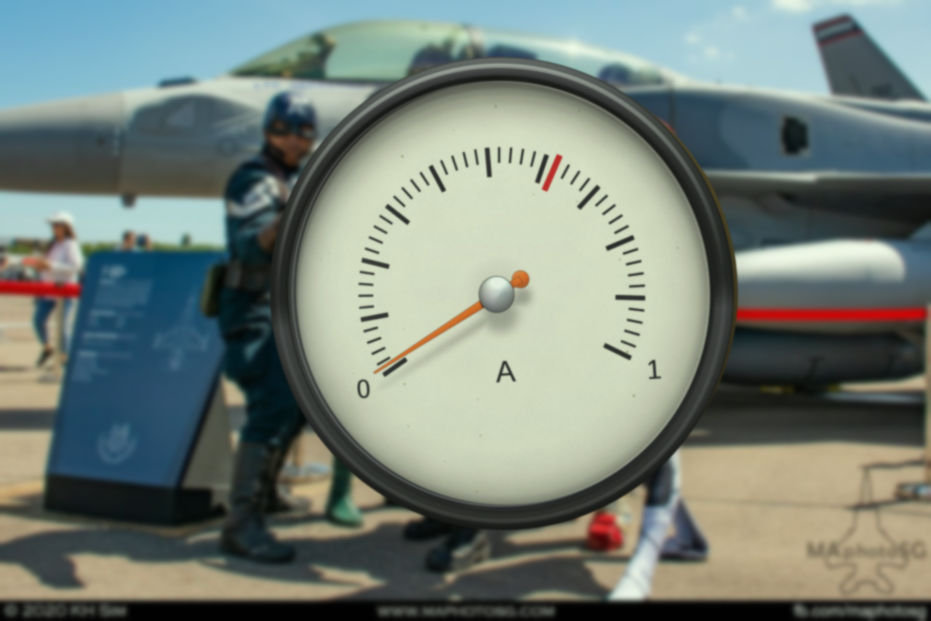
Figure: 0.01 A
